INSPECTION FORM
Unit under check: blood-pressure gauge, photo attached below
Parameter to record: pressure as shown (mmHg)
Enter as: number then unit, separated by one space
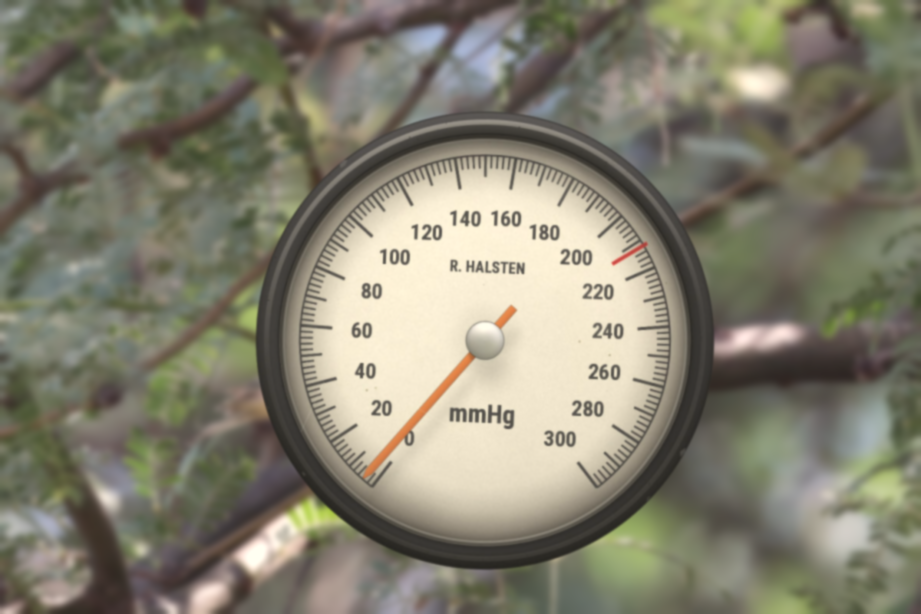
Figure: 4 mmHg
